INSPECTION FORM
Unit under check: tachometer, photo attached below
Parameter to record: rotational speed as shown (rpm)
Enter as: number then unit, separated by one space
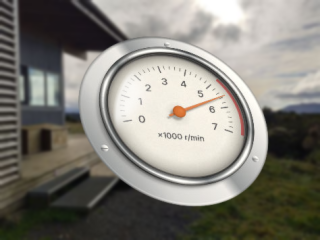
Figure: 5600 rpm
